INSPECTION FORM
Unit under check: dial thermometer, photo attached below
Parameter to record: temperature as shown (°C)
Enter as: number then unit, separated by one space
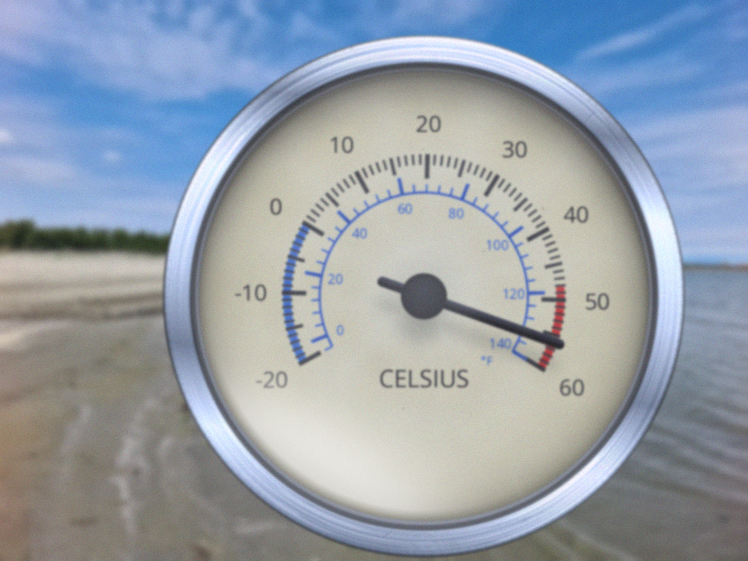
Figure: 56 °C
